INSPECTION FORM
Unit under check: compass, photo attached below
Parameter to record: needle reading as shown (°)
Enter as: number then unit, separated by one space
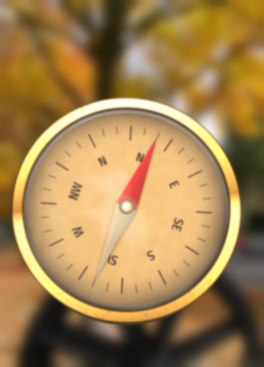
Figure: 50 °
